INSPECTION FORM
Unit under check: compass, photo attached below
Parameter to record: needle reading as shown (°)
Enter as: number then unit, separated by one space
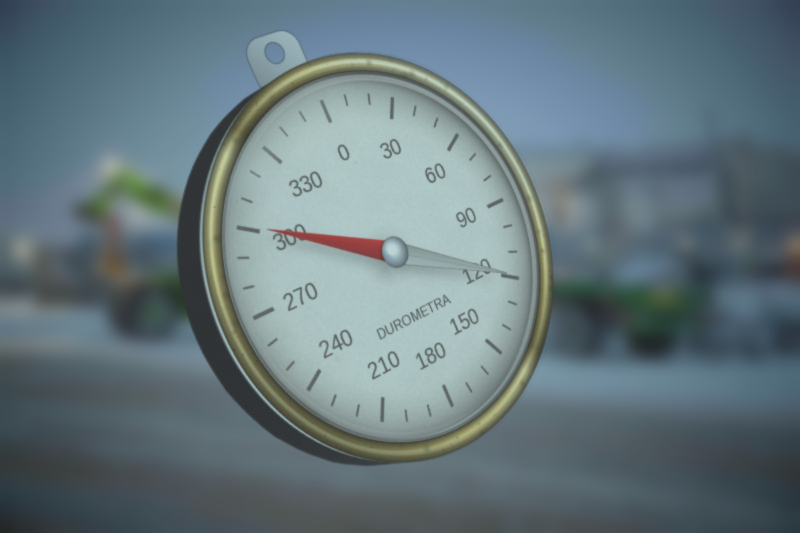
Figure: 300 °
